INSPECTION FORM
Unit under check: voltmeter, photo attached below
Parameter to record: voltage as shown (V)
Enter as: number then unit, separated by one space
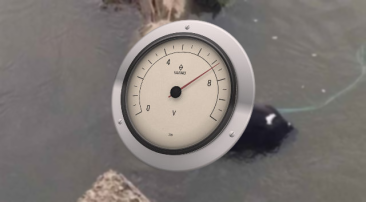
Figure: 7.25 V
